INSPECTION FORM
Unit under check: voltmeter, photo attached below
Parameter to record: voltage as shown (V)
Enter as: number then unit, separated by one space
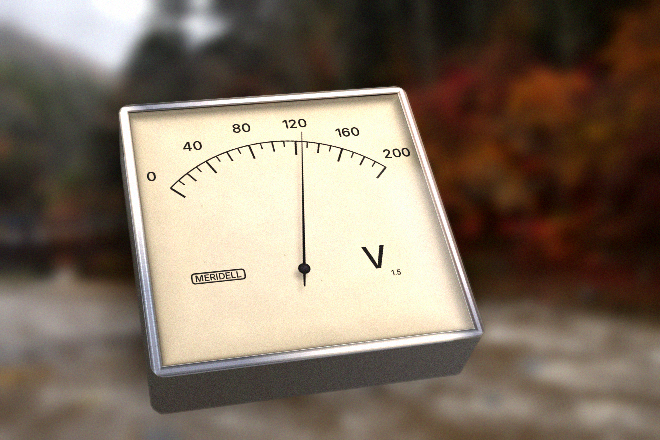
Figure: 125 V
